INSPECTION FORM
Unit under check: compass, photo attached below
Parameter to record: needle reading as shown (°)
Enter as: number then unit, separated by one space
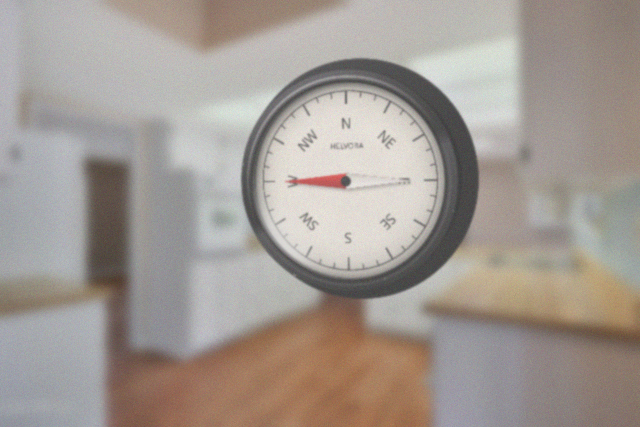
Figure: 270 °
